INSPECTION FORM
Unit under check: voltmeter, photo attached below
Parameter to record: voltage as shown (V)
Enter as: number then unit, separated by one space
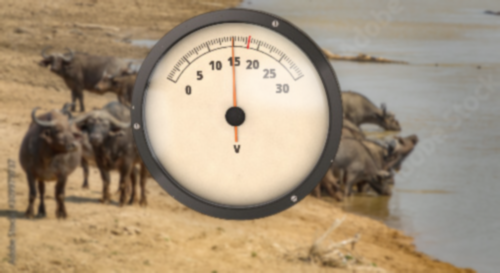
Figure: 15 V
